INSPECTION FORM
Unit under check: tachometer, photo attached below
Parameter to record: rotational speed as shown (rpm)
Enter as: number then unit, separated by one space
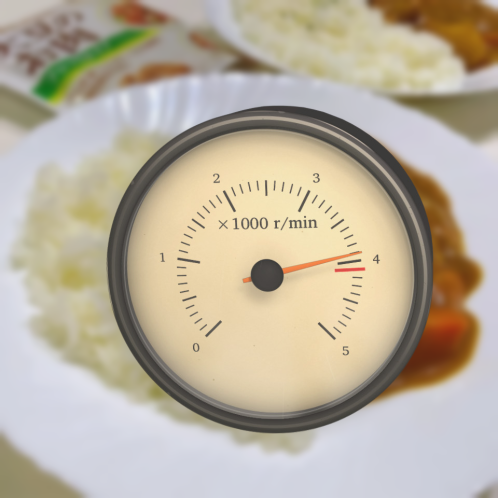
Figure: 3900 rpm
